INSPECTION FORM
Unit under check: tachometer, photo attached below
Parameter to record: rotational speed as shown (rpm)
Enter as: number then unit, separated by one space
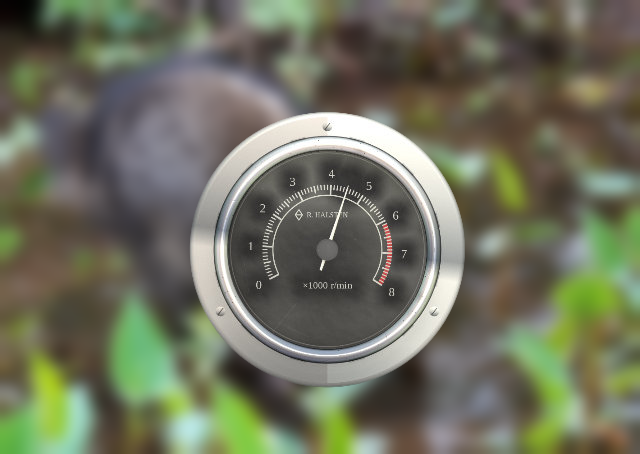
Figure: 4500 rpm
